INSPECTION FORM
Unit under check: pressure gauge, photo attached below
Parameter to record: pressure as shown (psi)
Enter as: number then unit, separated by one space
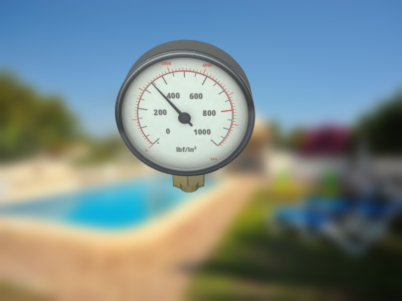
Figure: 350 psi
